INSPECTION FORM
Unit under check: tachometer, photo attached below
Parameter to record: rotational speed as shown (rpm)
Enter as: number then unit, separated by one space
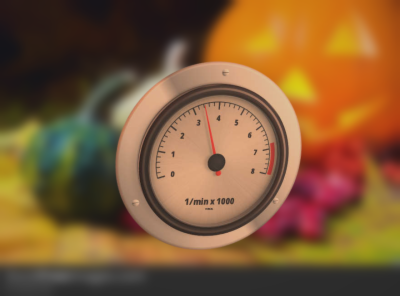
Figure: 3400 rpm
